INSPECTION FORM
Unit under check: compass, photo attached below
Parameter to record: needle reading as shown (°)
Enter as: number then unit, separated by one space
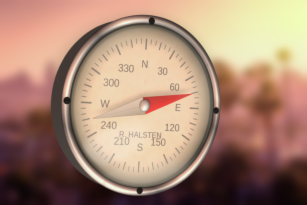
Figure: 75 °
